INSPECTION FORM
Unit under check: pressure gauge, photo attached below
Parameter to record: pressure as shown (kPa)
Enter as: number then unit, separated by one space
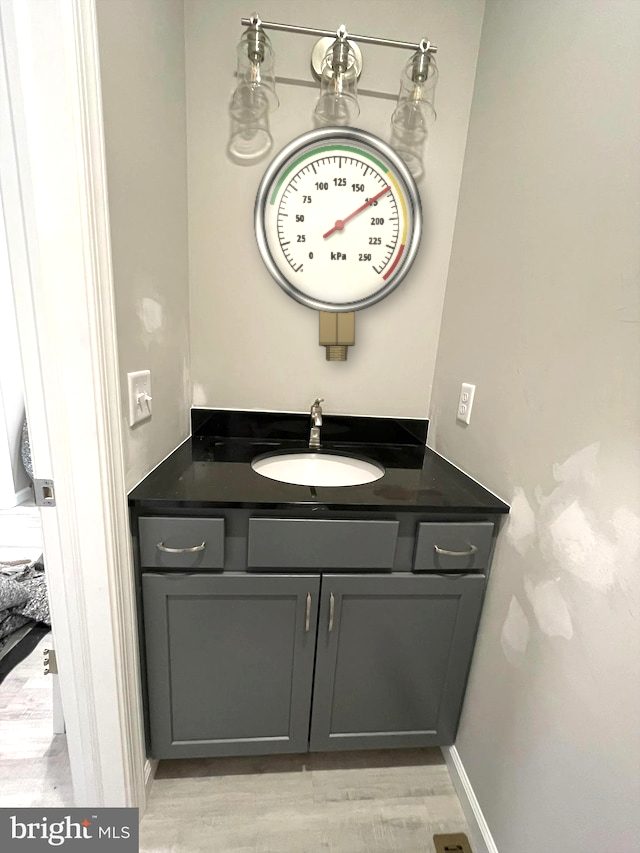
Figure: 175 kPa
